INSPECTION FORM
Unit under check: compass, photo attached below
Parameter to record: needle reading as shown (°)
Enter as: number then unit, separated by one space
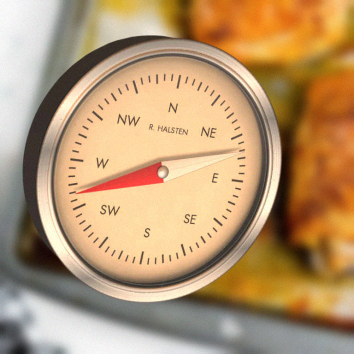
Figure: 250 °
